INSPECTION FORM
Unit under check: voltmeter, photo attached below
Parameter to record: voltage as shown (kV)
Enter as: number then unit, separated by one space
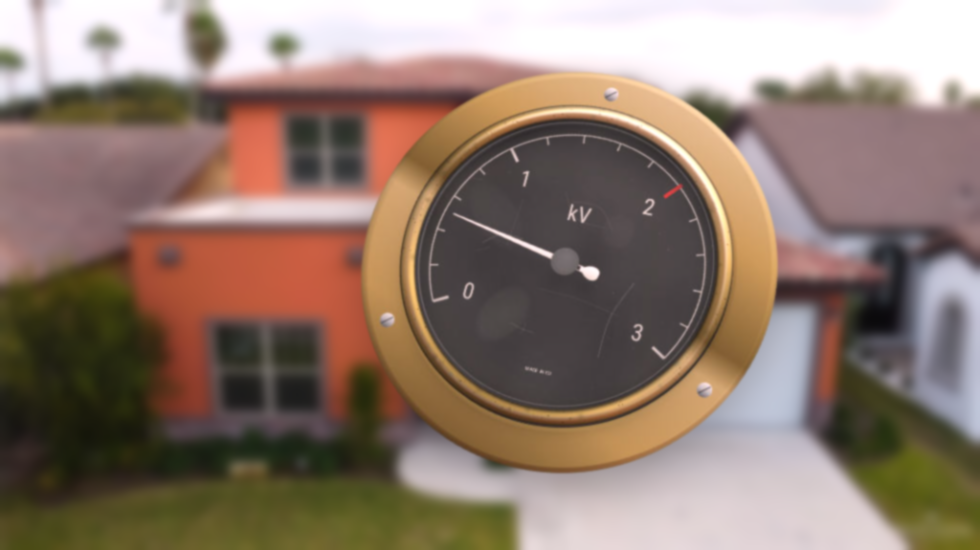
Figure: 0.5 kV
